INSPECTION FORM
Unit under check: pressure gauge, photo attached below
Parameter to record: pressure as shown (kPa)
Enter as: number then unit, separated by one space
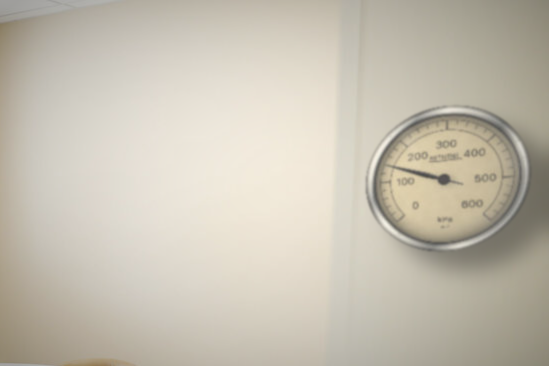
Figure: 140 kPa
